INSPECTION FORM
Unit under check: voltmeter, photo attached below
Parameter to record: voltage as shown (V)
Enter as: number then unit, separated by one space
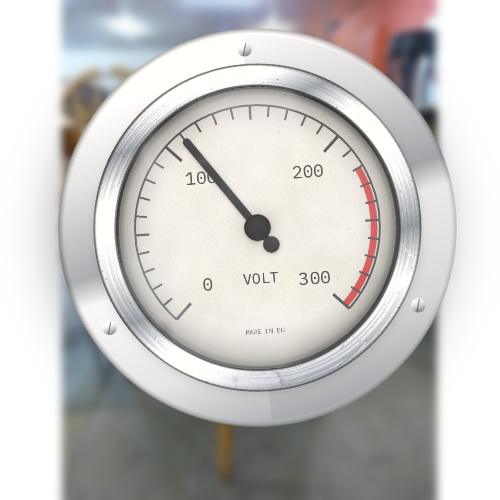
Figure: 110 V
